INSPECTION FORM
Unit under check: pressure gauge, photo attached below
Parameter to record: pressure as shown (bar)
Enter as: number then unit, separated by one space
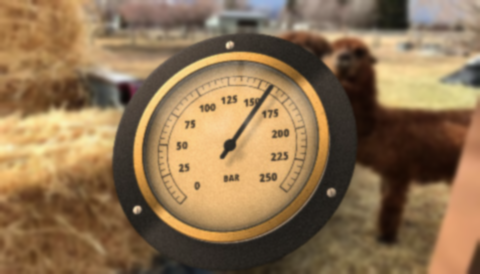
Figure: 160 bar
